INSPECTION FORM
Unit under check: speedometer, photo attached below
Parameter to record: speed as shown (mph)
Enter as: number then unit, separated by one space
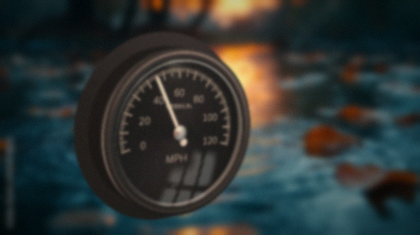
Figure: 45 mph
